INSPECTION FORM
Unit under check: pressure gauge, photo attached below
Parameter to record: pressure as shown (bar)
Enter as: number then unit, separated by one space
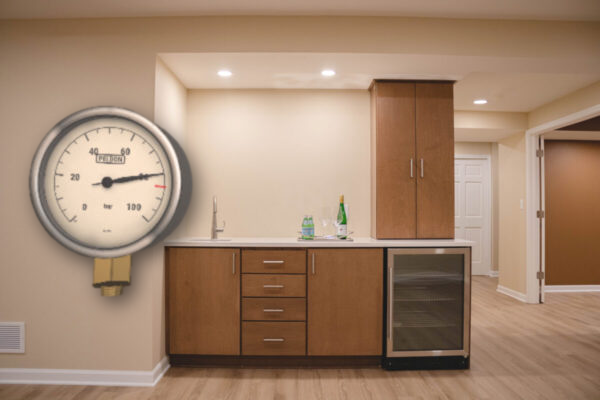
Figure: 80 bar
